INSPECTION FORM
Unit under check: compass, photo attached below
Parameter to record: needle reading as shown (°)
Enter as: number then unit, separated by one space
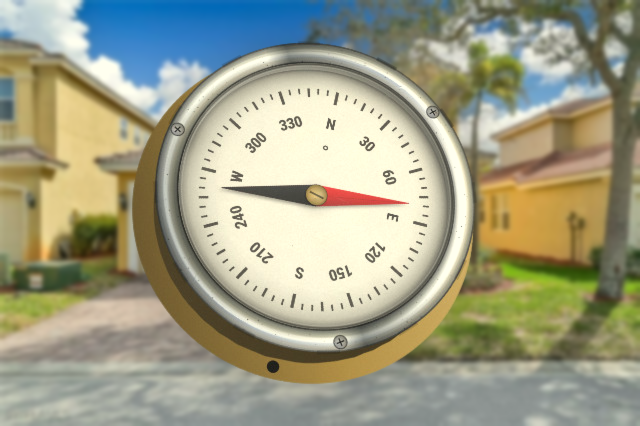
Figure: 80 °
